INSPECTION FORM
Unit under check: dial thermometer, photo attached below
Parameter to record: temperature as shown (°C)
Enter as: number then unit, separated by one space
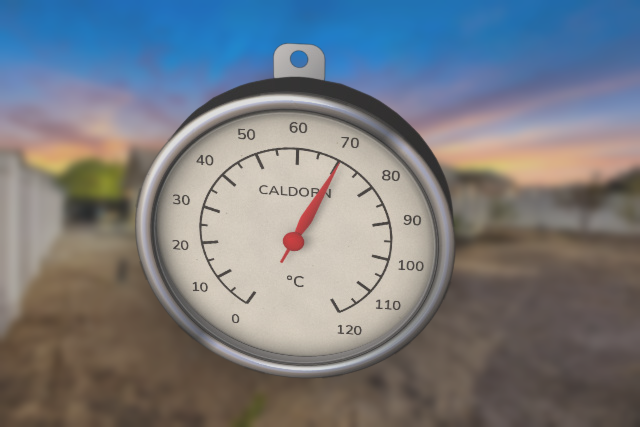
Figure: 70 °C
